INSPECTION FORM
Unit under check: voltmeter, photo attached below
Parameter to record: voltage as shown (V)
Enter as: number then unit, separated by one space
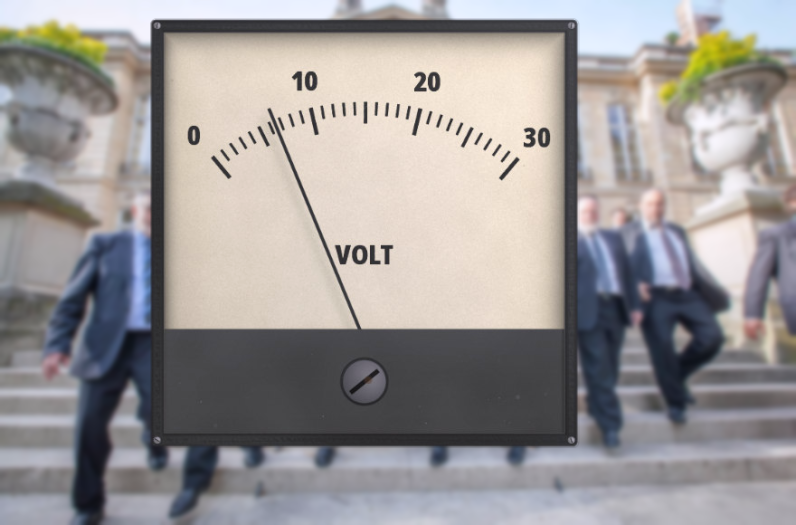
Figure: 6.5 V
